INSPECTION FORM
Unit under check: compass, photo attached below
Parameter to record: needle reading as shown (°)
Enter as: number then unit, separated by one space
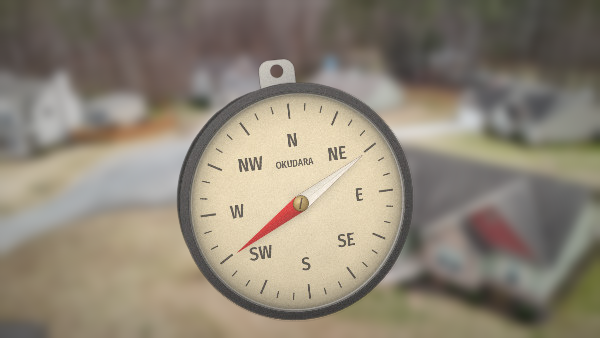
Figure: 240 °
